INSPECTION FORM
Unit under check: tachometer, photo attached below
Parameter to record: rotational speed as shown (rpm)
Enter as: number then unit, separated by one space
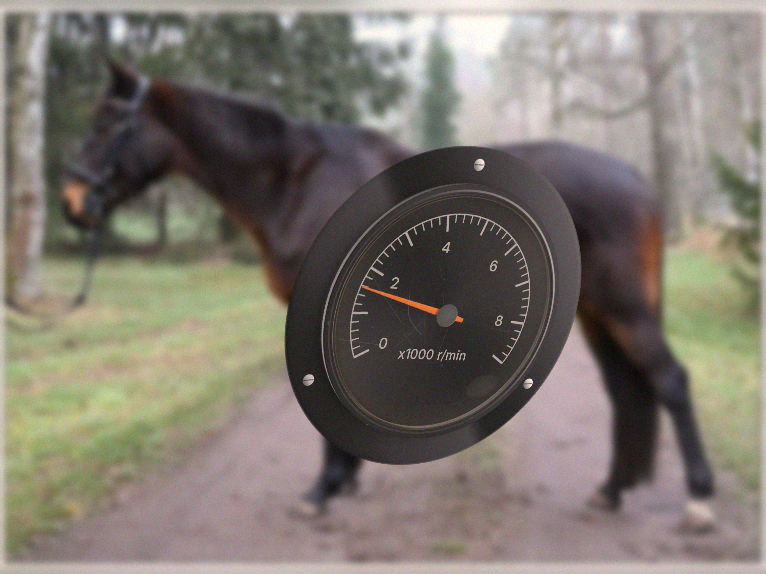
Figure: 1600 rpm
